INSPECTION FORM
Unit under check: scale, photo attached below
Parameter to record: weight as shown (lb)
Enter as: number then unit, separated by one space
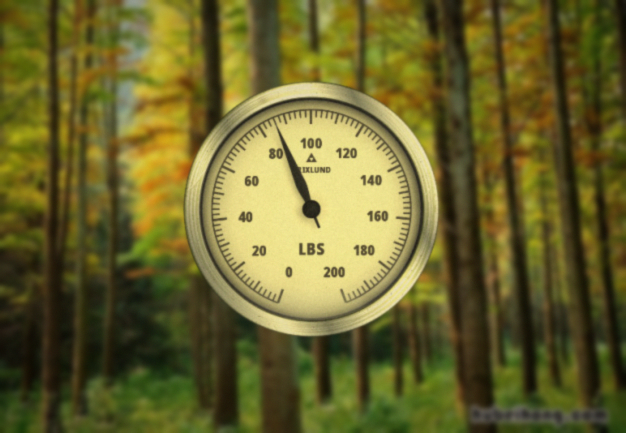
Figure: 86 lb
